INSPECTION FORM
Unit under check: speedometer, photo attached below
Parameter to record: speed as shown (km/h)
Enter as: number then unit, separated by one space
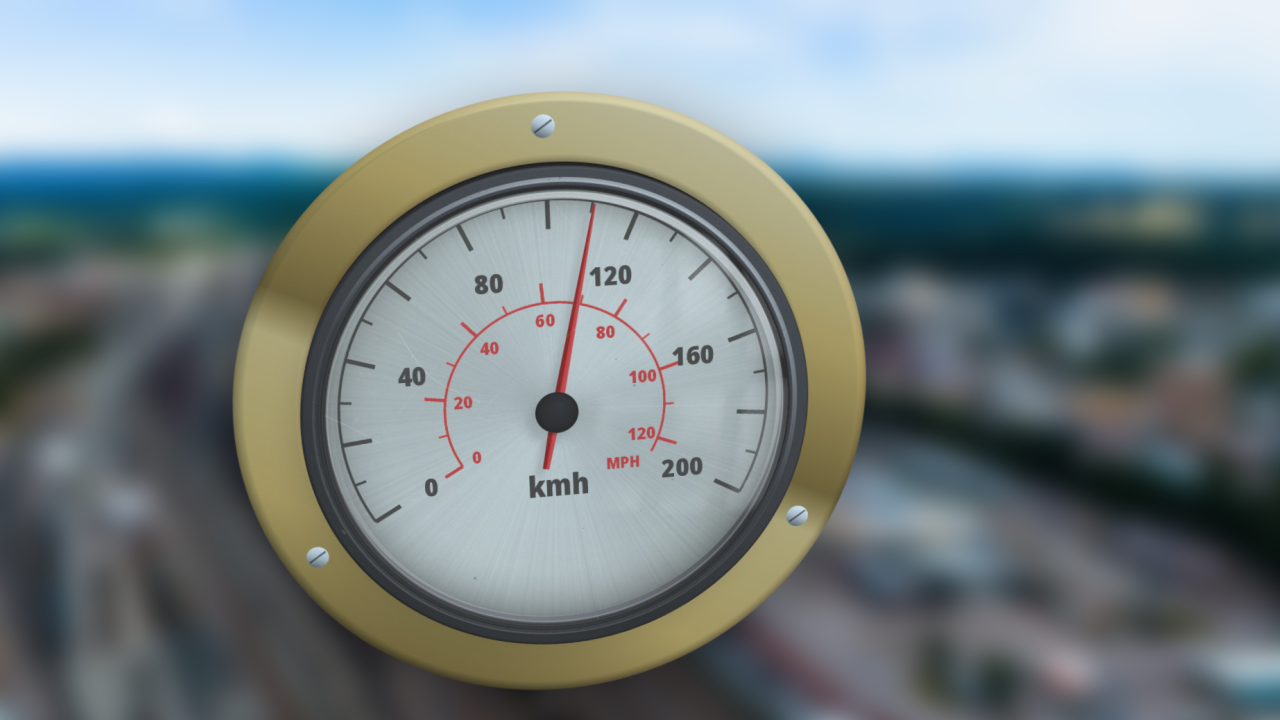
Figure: 110 km/h
